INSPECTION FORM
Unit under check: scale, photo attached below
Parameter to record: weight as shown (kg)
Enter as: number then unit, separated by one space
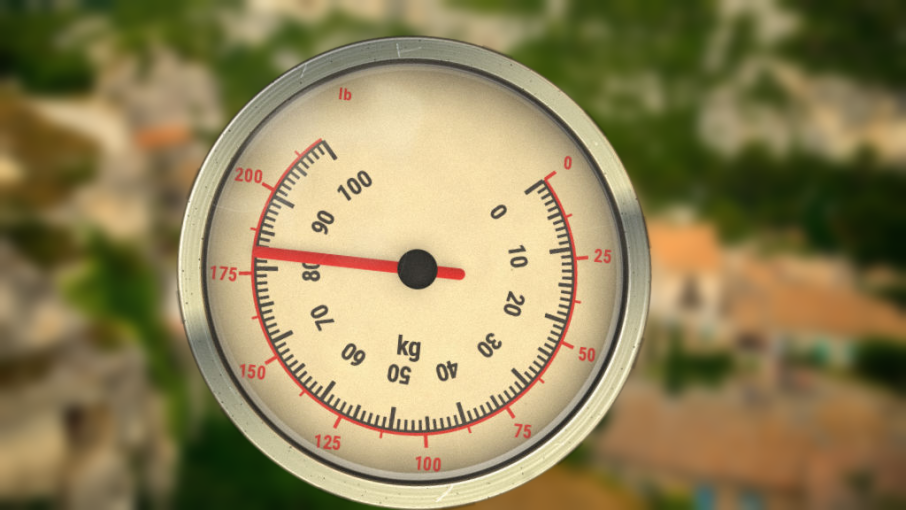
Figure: 82 kg
